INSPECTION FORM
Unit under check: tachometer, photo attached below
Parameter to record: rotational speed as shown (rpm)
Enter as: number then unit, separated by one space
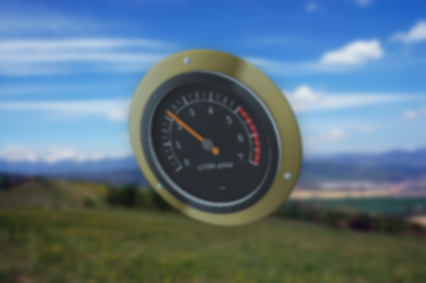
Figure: 2250 rpm
